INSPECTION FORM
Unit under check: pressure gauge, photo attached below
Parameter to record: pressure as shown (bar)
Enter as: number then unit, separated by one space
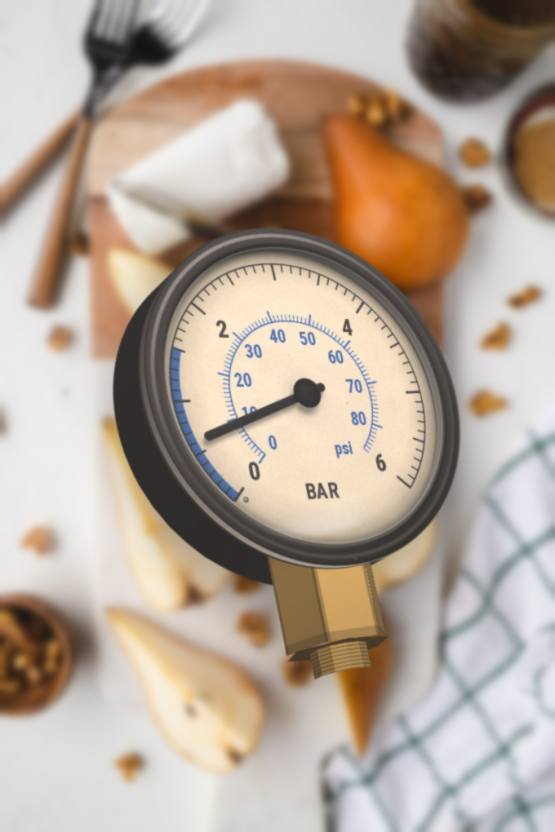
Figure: 0.6 bar
